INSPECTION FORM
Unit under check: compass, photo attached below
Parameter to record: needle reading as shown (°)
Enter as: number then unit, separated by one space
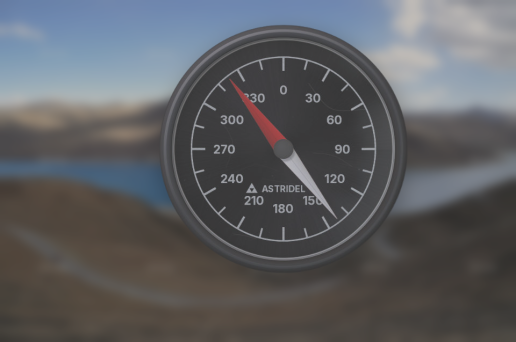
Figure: 322.5 °
